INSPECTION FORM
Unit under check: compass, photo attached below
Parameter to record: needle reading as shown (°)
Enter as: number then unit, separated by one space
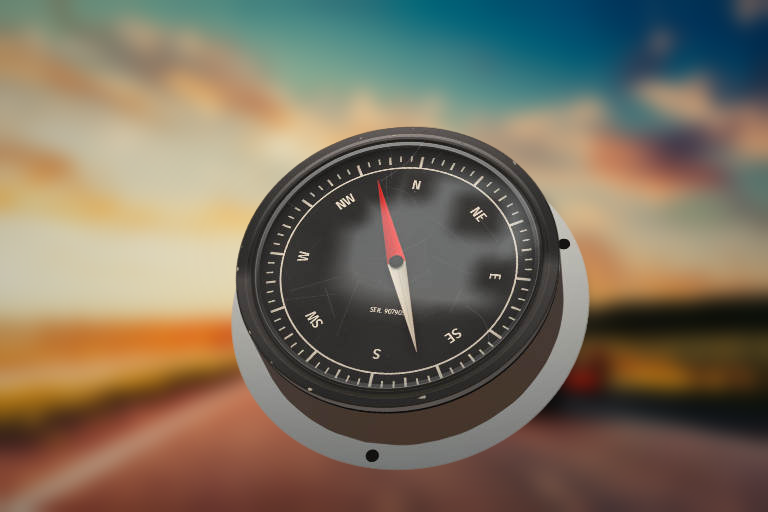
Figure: 337.5 °
